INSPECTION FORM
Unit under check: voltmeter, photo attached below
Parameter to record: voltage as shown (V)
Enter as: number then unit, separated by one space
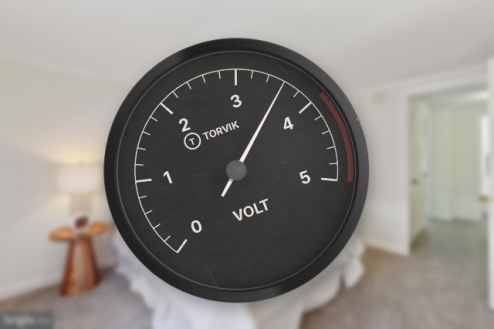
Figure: 3.6 V
